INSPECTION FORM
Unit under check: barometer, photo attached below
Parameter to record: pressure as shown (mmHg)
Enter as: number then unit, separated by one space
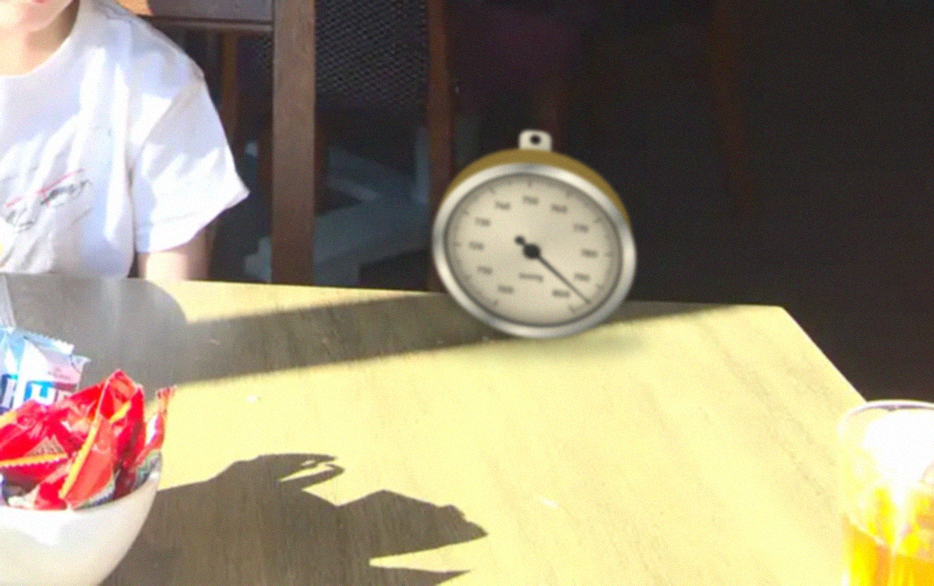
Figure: 795 mmHg
